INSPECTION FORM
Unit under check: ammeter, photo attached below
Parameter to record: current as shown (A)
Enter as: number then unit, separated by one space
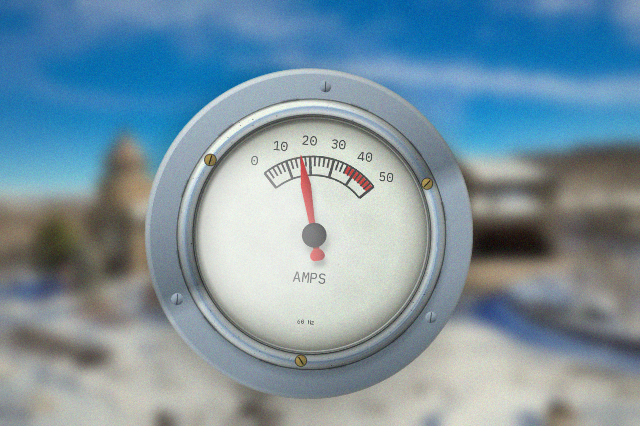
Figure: 16 A
